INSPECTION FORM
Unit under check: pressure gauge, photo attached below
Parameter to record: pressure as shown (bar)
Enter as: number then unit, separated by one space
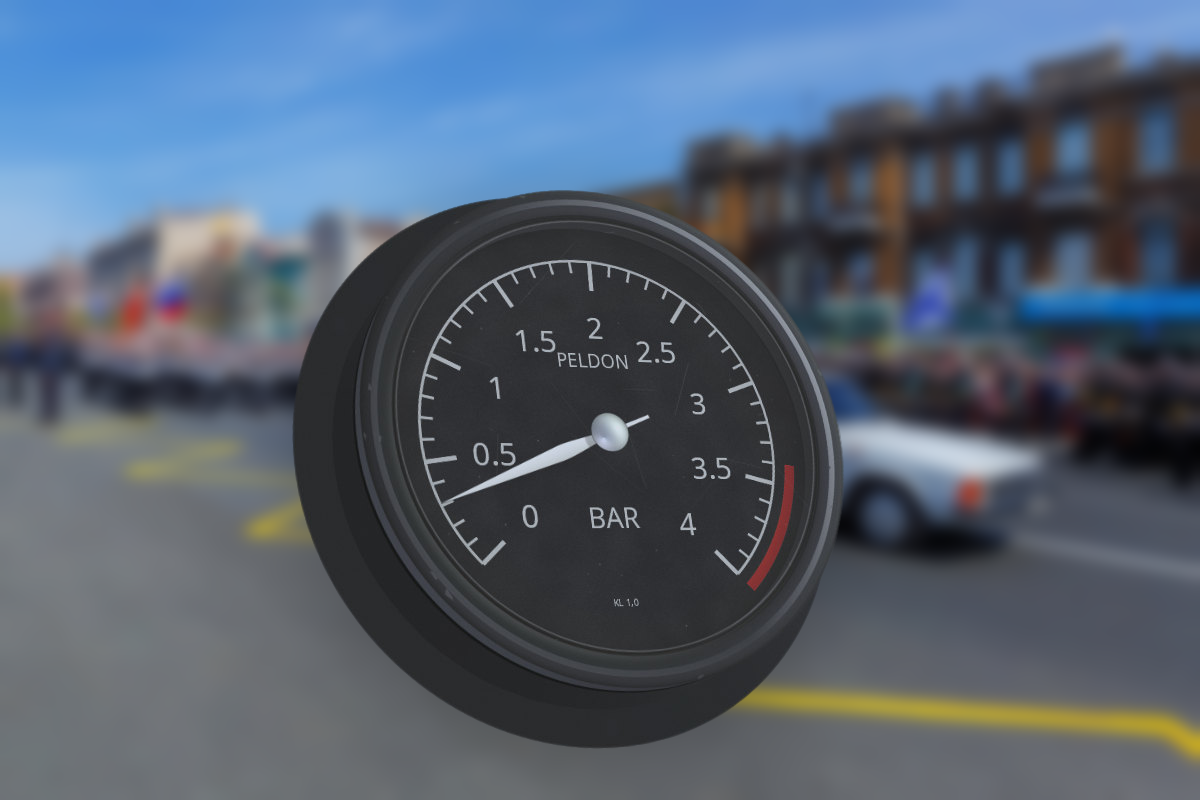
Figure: 0.3 bar
